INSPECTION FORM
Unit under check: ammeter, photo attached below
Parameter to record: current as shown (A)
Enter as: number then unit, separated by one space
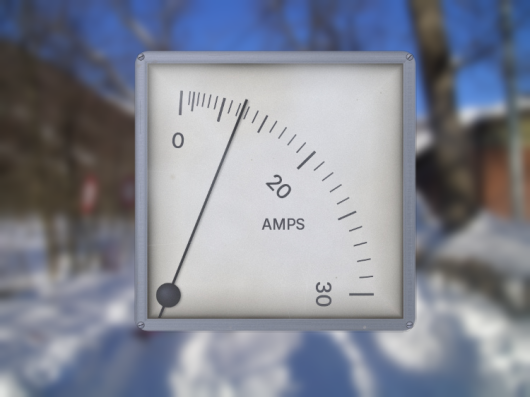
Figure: 12.5 A
